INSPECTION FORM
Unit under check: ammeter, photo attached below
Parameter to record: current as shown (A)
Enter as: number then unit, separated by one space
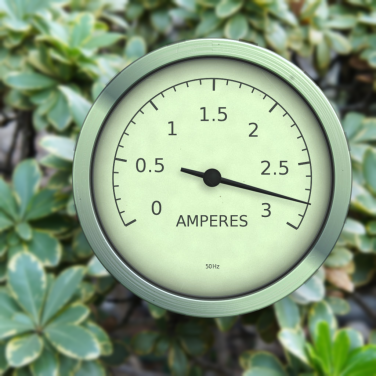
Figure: 2.8 A
